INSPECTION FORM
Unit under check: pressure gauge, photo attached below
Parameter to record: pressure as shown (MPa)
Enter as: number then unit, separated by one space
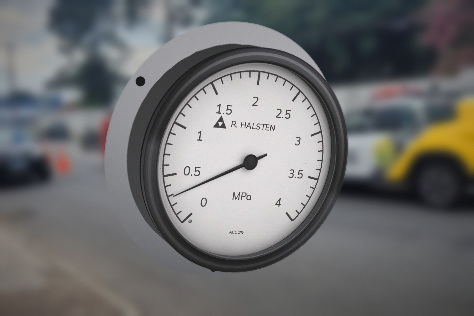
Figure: 0.3 MPa
